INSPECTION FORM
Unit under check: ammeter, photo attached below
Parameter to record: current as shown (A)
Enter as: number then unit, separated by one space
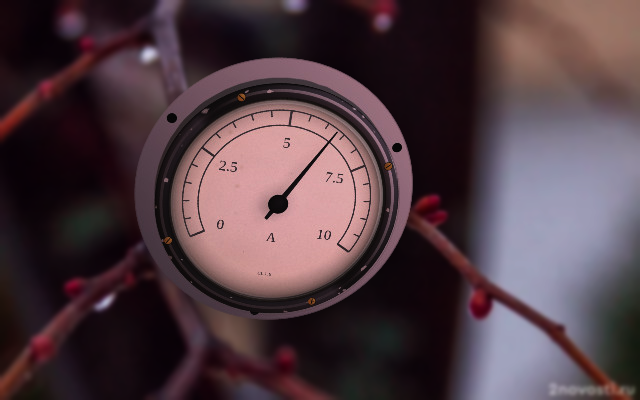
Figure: 6.25 A
